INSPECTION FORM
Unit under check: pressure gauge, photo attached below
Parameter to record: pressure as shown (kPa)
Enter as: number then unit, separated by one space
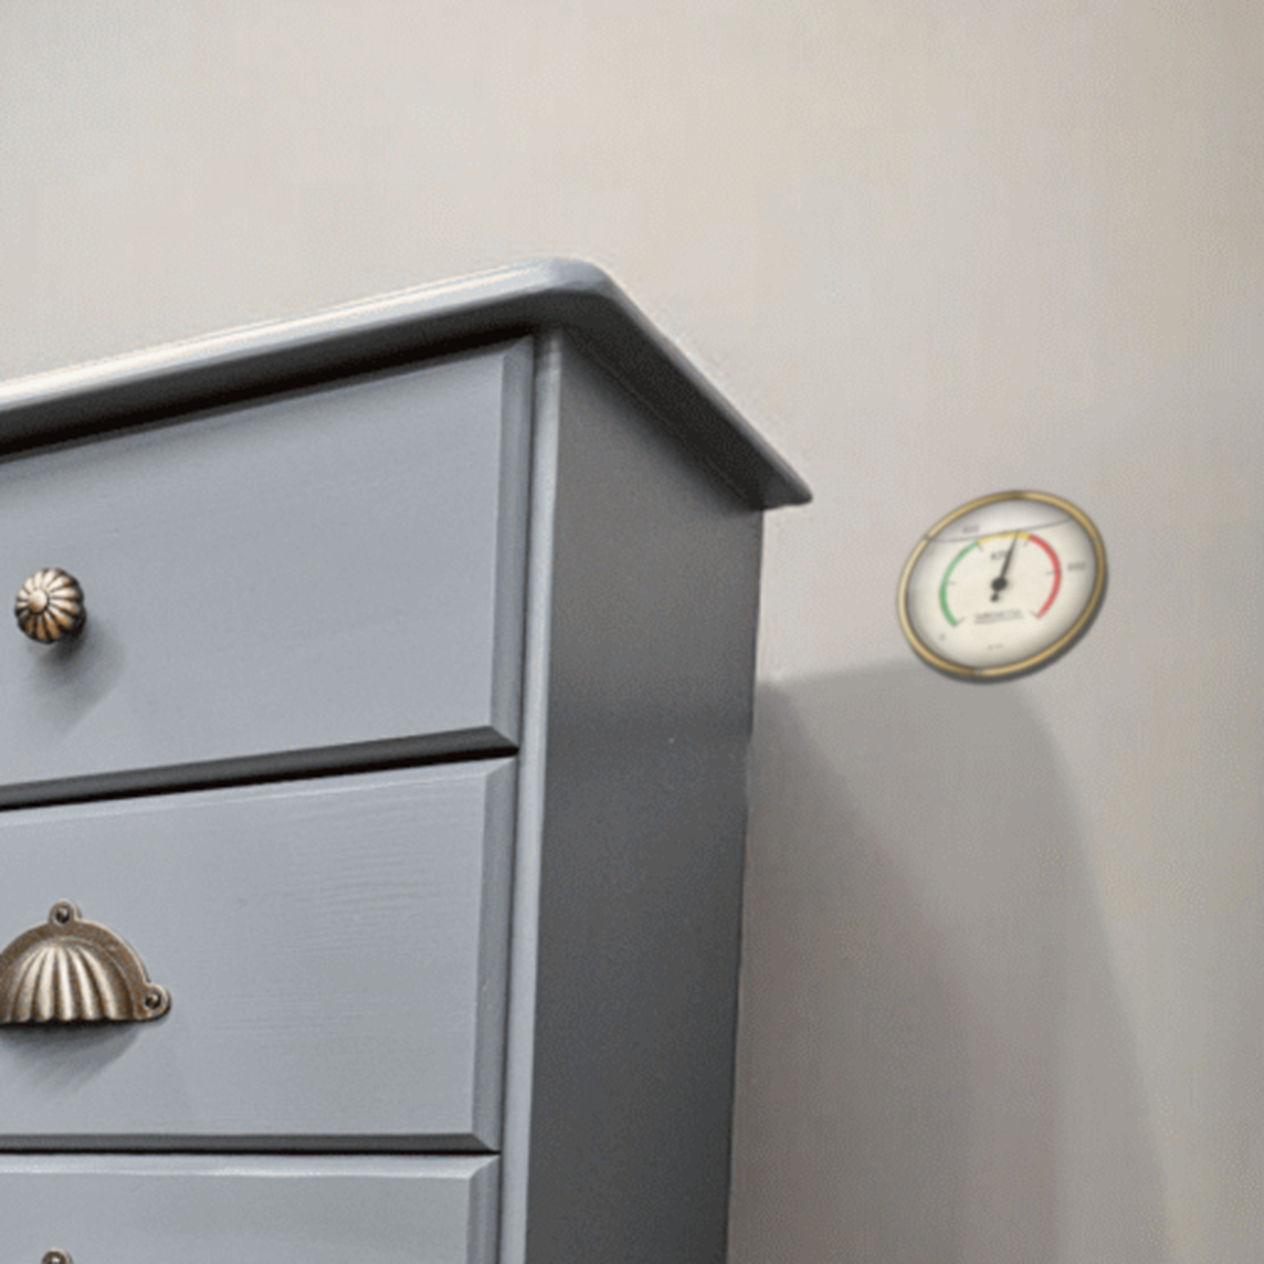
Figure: 550 kPa
